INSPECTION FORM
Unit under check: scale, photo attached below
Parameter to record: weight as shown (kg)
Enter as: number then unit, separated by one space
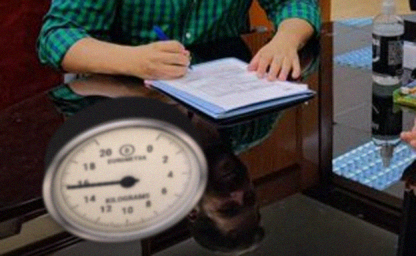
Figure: 16 kg
